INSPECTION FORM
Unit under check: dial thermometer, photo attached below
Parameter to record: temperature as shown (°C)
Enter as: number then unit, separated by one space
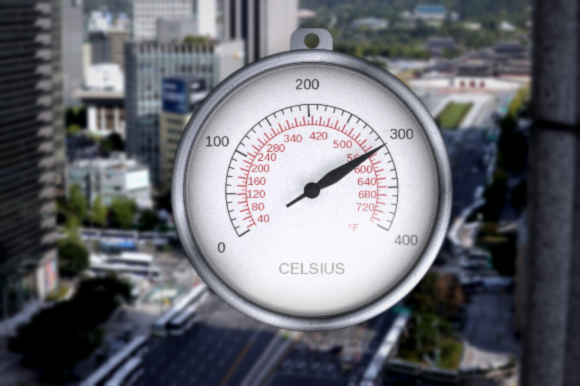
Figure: 300 °C
